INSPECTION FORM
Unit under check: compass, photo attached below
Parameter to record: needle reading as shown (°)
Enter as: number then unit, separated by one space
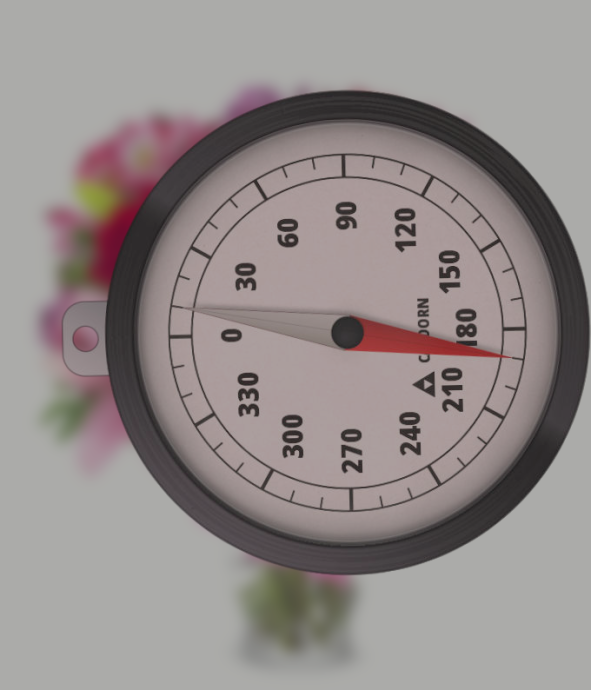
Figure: 190 °
